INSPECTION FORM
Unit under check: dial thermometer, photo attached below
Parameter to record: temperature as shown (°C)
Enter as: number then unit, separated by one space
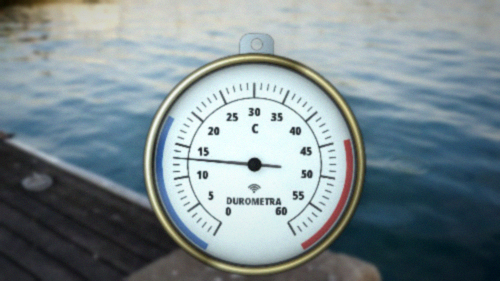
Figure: 13 °C
